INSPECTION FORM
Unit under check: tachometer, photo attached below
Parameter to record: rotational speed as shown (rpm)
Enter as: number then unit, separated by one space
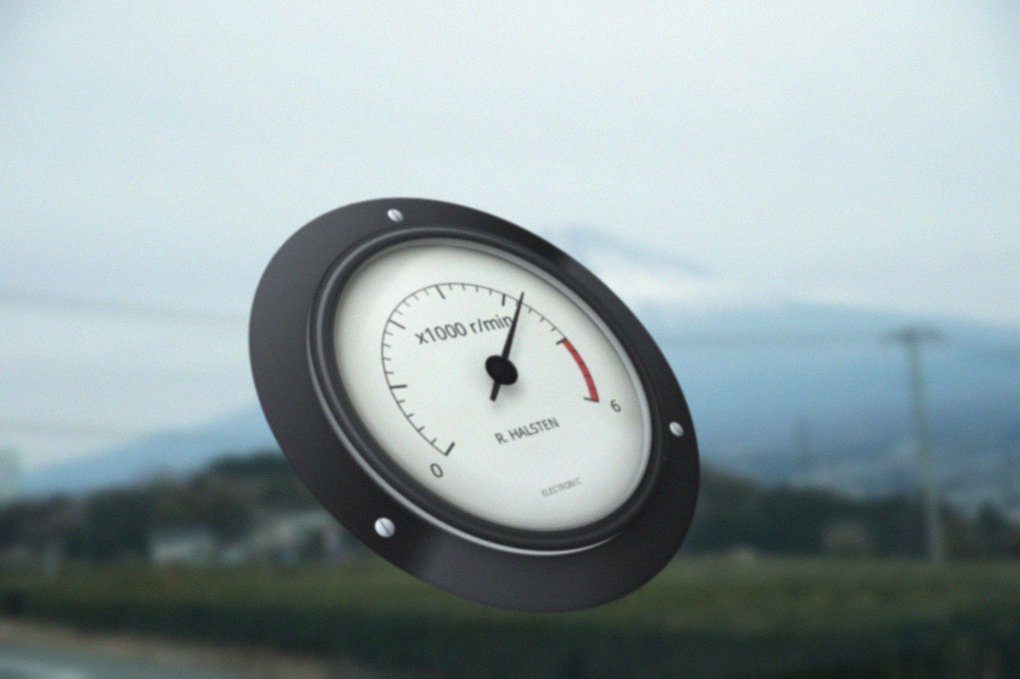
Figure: 4200 rpm
